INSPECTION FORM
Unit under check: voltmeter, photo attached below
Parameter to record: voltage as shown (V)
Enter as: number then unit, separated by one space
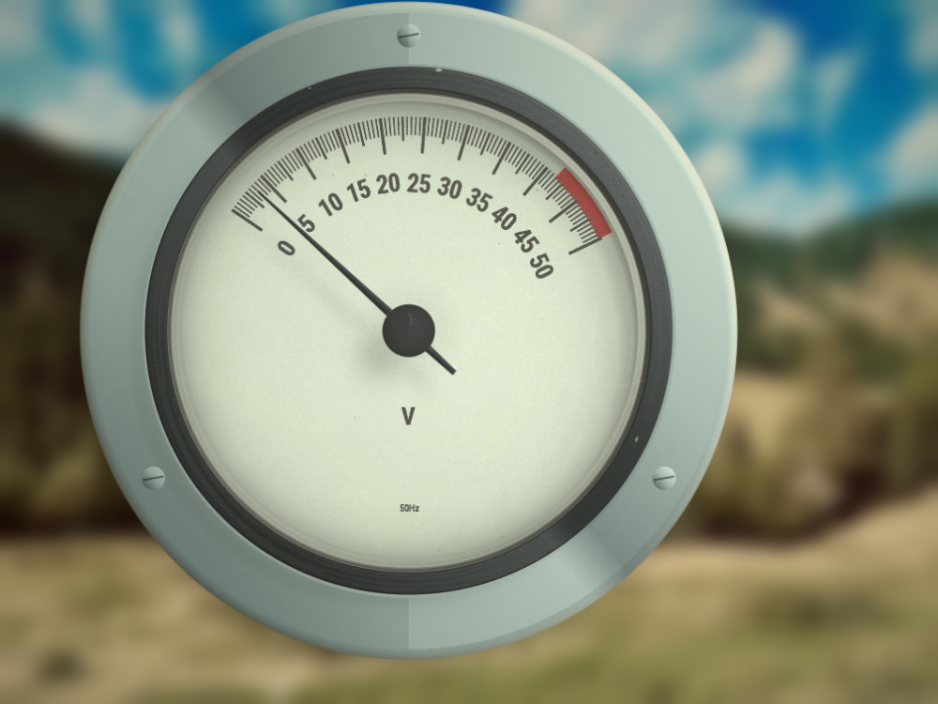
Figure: 3.5 V
